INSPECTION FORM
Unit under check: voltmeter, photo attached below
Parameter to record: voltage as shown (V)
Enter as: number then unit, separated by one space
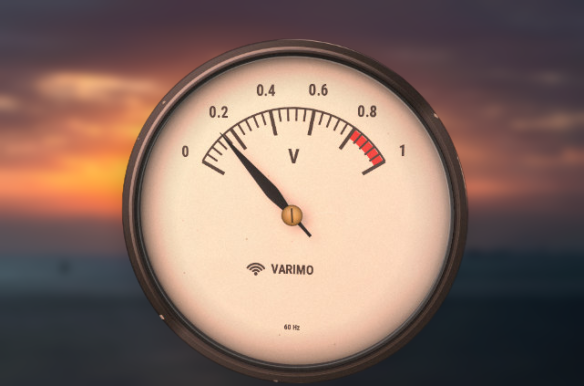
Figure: 0.16 V
